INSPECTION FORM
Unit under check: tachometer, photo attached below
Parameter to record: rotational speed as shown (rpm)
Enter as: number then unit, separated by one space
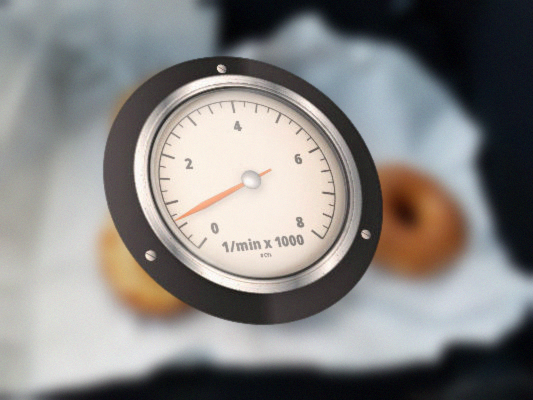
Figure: 625 rpm
